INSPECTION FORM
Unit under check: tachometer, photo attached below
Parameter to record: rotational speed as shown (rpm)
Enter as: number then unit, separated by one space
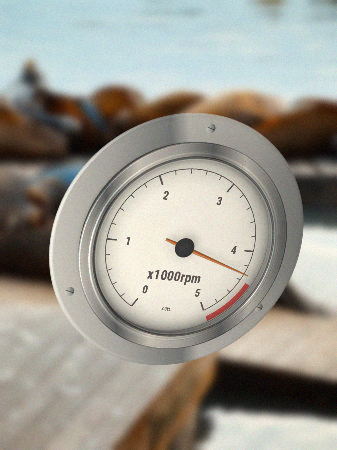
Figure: 4300 rpm
